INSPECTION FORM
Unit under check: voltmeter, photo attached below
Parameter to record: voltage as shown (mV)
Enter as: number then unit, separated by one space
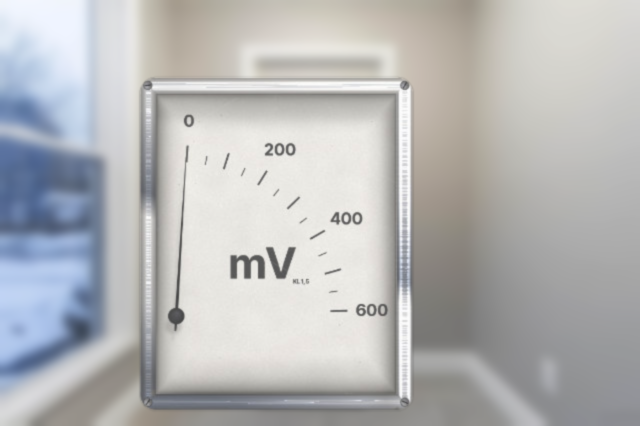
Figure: 0 mV
